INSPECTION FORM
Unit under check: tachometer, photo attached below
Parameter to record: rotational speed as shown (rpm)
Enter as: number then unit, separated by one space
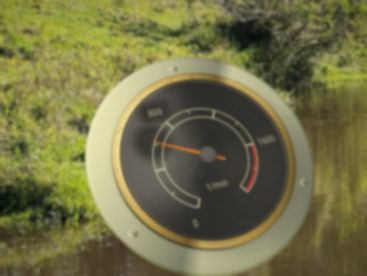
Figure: 600 rpm
